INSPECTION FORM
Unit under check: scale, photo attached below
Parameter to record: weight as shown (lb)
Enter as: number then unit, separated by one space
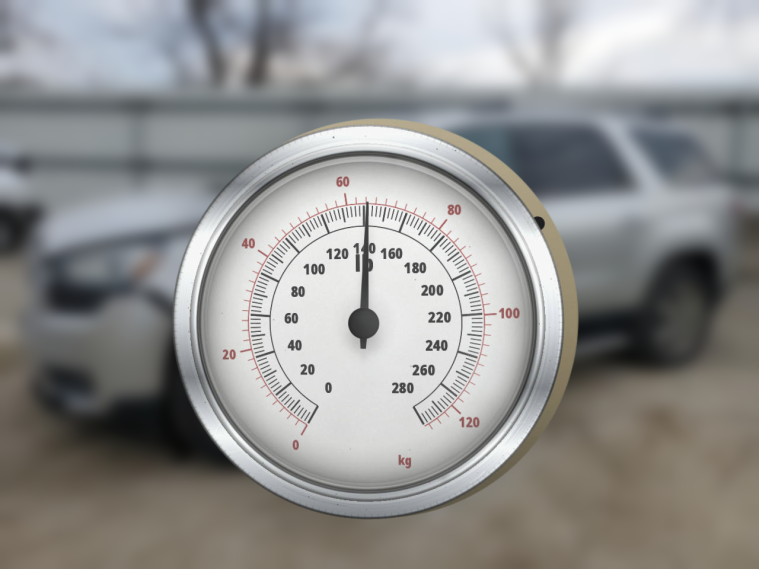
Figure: 142 lb
